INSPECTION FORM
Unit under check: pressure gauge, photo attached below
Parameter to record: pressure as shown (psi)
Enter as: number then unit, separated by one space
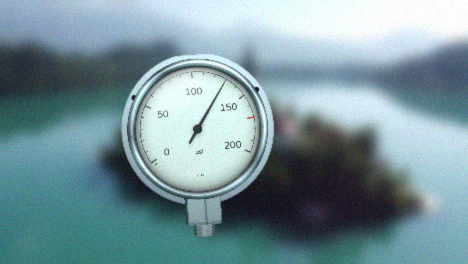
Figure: 130 psi
